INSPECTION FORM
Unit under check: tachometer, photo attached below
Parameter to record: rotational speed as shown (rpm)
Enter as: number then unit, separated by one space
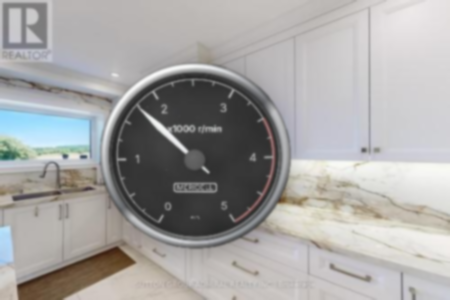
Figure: 1750 rpm
